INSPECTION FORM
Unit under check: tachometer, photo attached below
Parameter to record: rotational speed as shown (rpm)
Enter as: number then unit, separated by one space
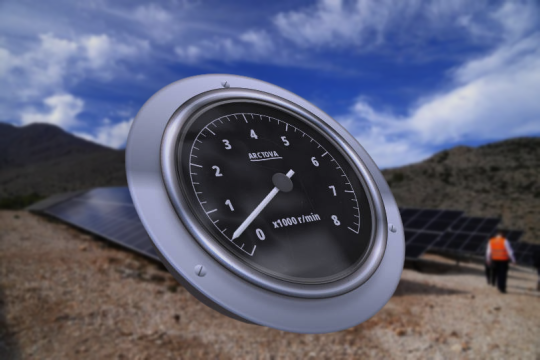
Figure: 400 rpm
